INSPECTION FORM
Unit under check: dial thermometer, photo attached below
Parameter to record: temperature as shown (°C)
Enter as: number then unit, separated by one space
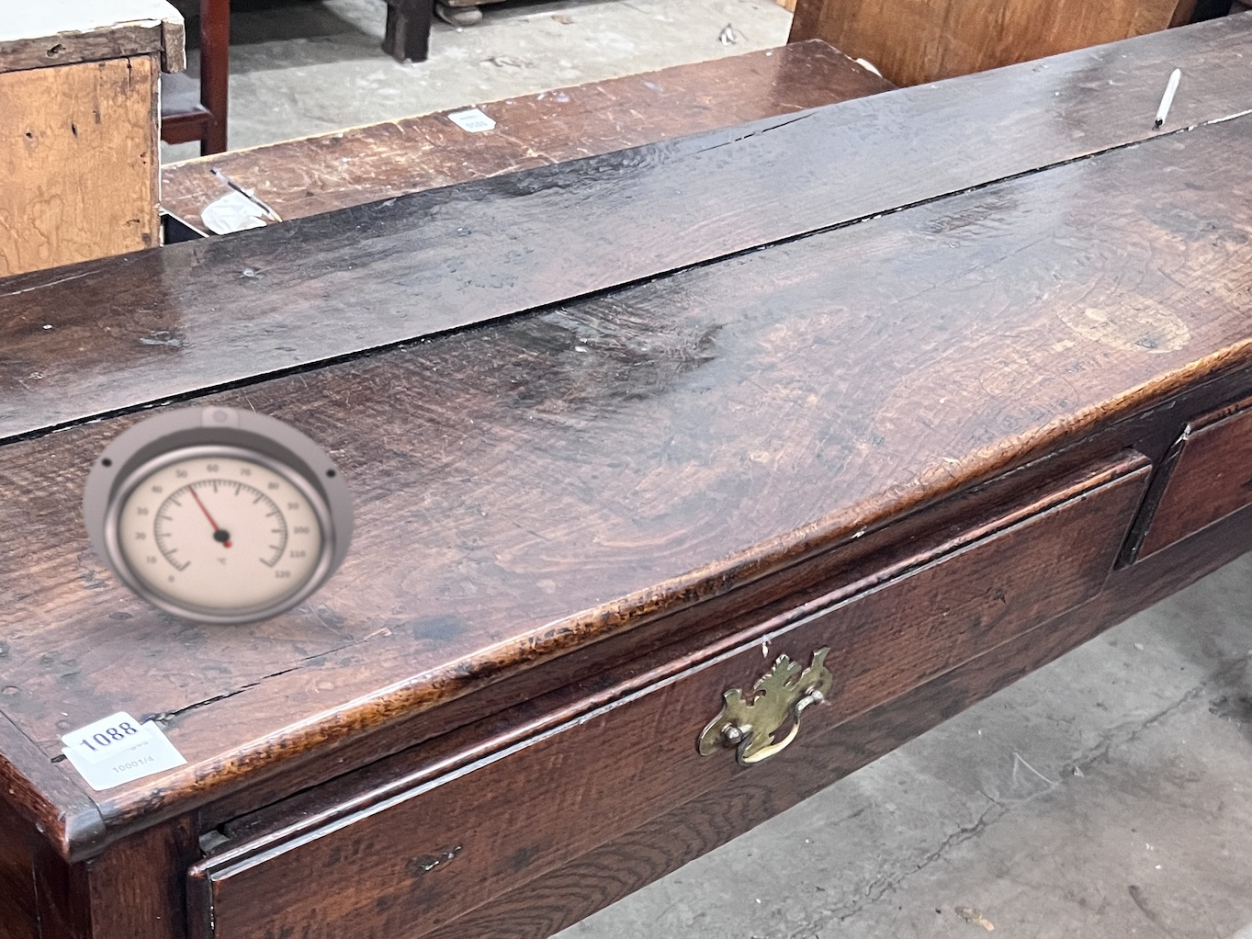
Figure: 50 °C
